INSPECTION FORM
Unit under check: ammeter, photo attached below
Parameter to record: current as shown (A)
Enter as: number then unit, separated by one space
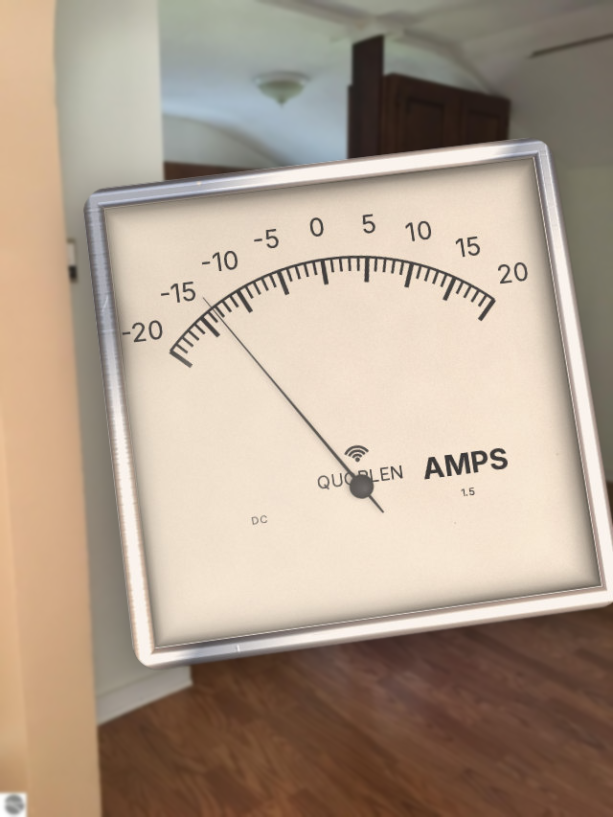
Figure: -13.5 A
